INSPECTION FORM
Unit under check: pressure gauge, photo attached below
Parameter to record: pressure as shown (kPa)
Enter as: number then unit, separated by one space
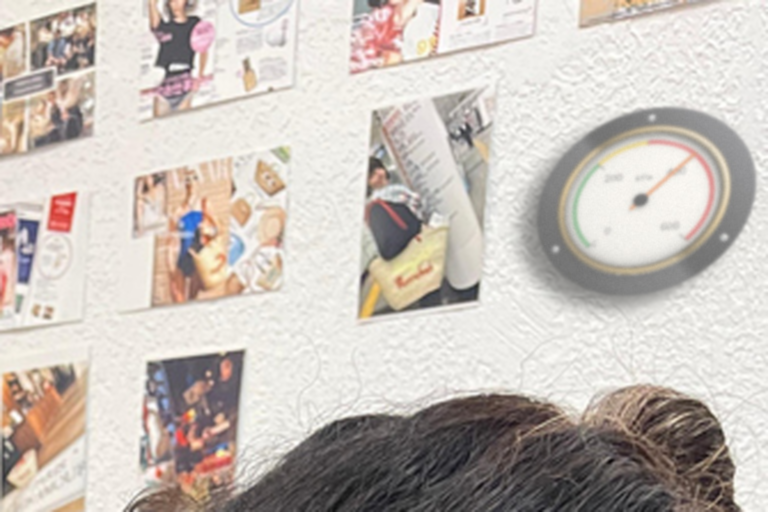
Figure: 400 kPa
